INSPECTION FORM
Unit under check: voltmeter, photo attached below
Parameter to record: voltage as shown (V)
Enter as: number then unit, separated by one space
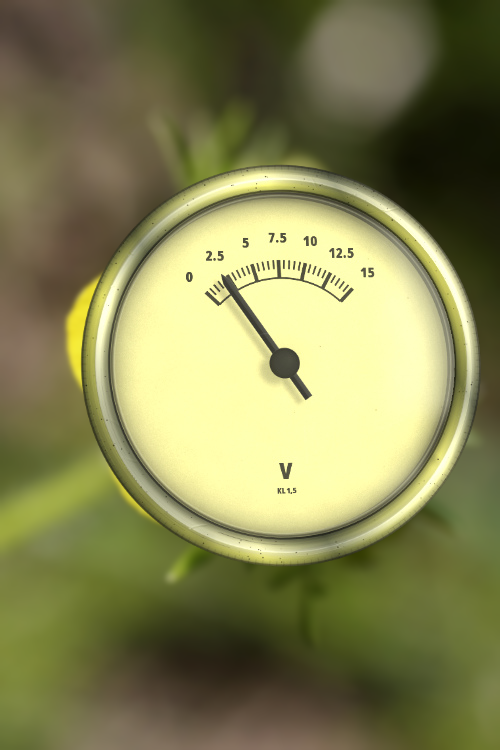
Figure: 2 V
